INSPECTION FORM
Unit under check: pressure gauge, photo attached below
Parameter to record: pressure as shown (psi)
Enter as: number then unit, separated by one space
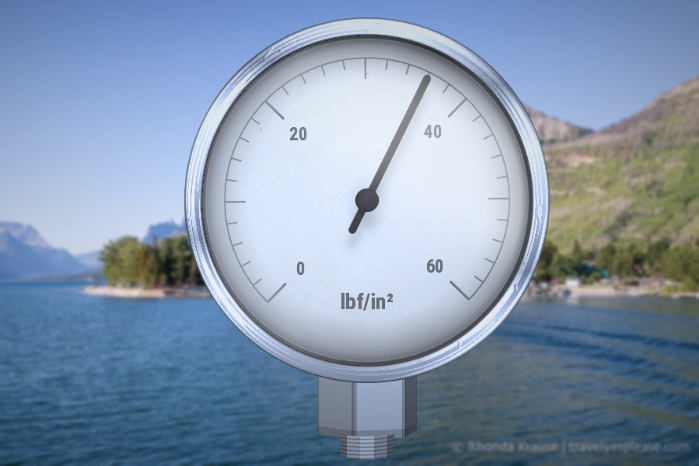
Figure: 36 psi
